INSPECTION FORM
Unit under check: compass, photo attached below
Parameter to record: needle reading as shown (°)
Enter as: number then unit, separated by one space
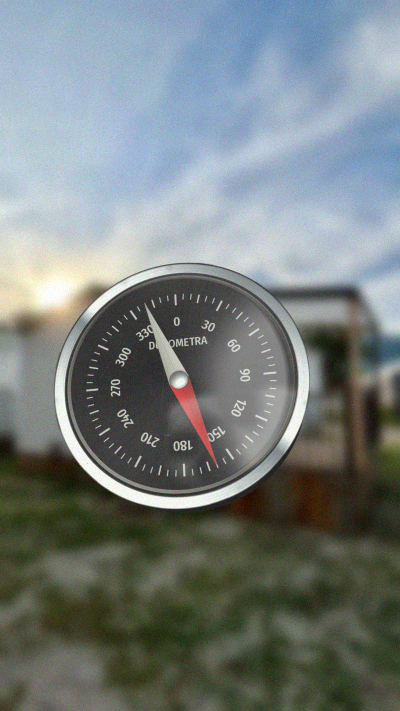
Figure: 160 °
